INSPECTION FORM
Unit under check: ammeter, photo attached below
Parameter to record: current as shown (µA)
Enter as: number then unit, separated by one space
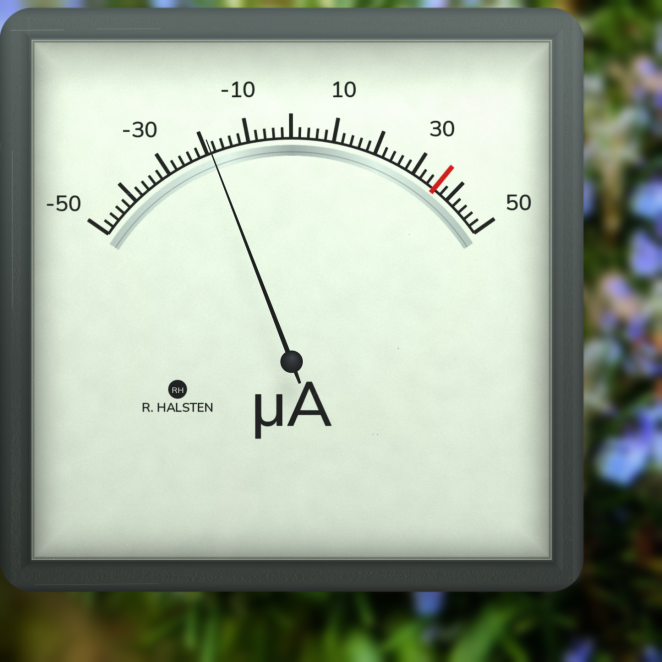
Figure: -19 µA
